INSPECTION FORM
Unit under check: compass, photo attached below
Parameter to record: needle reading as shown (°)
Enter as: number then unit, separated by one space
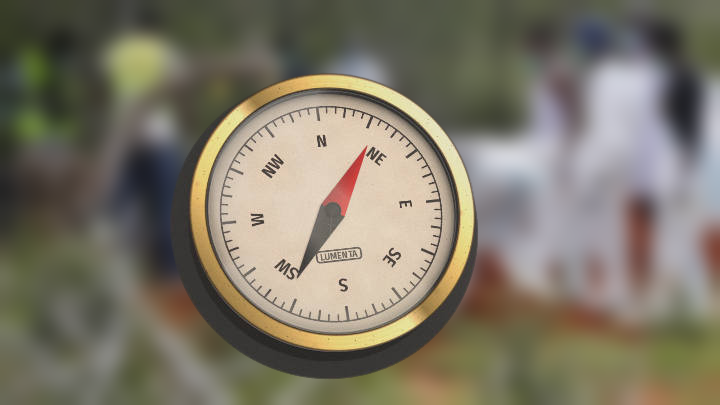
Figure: 35 °
